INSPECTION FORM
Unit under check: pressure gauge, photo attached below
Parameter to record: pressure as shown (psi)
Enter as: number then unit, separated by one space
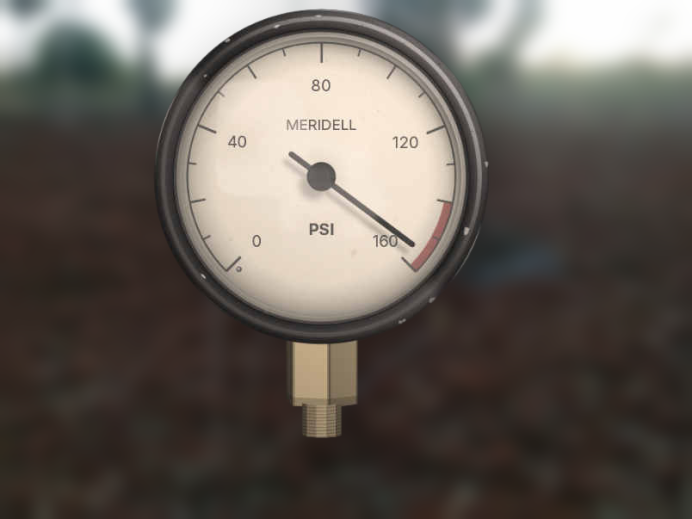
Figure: 155 psi
